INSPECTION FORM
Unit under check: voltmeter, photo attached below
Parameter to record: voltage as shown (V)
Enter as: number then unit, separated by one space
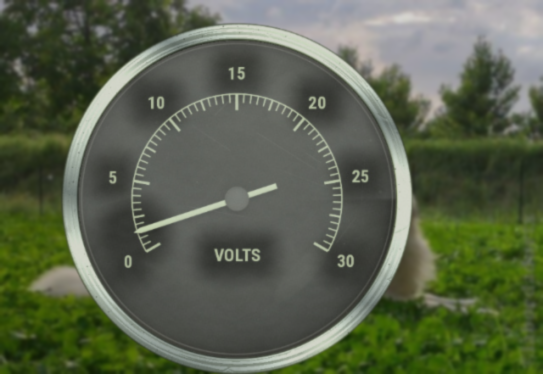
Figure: 1.5 V
